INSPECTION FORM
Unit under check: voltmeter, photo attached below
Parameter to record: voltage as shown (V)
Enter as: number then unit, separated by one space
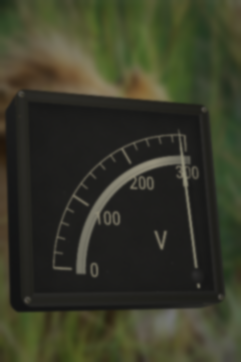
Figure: 290 V
